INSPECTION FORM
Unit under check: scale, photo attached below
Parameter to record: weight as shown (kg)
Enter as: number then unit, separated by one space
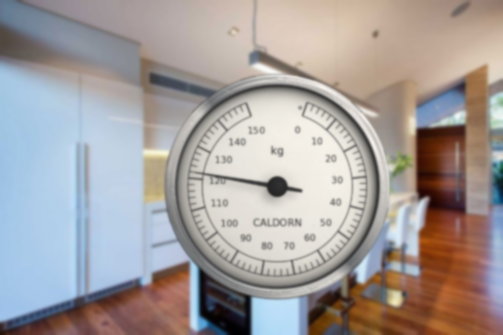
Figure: 122 kg
